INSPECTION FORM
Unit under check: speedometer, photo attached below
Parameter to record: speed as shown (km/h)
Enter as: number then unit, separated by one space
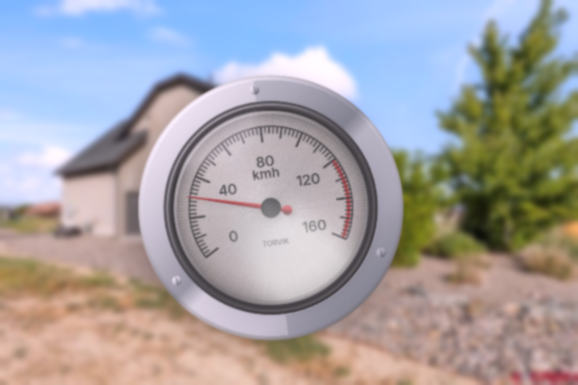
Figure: 30 km/h
